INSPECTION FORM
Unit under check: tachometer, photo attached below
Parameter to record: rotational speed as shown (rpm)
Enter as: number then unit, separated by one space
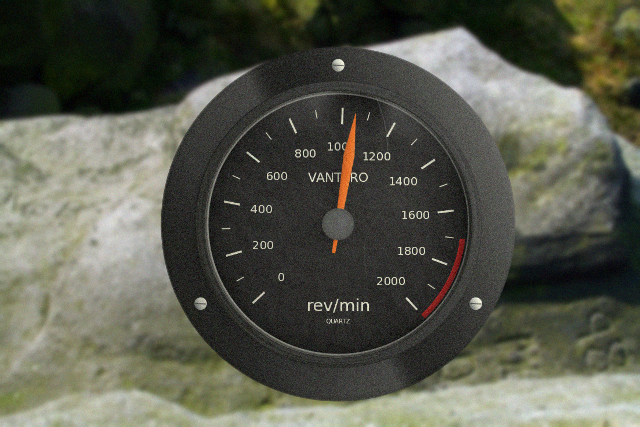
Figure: 1050 rpm
